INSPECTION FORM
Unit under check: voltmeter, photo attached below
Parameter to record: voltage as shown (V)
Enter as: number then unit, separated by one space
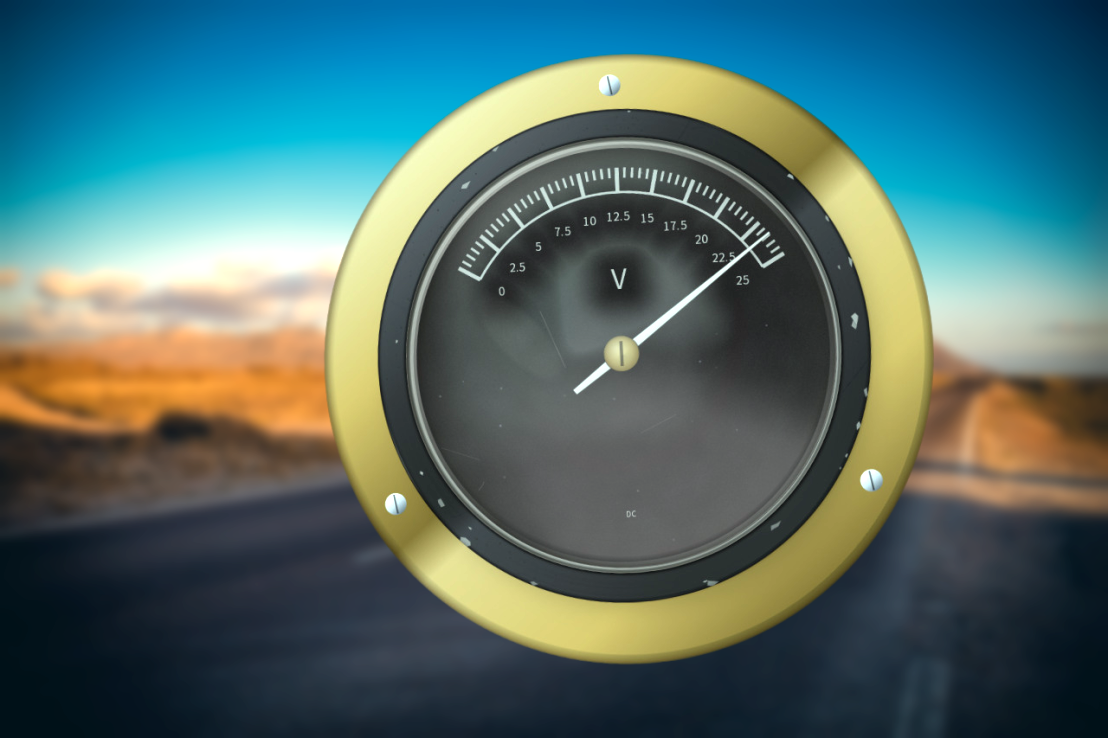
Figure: 23.5 V
